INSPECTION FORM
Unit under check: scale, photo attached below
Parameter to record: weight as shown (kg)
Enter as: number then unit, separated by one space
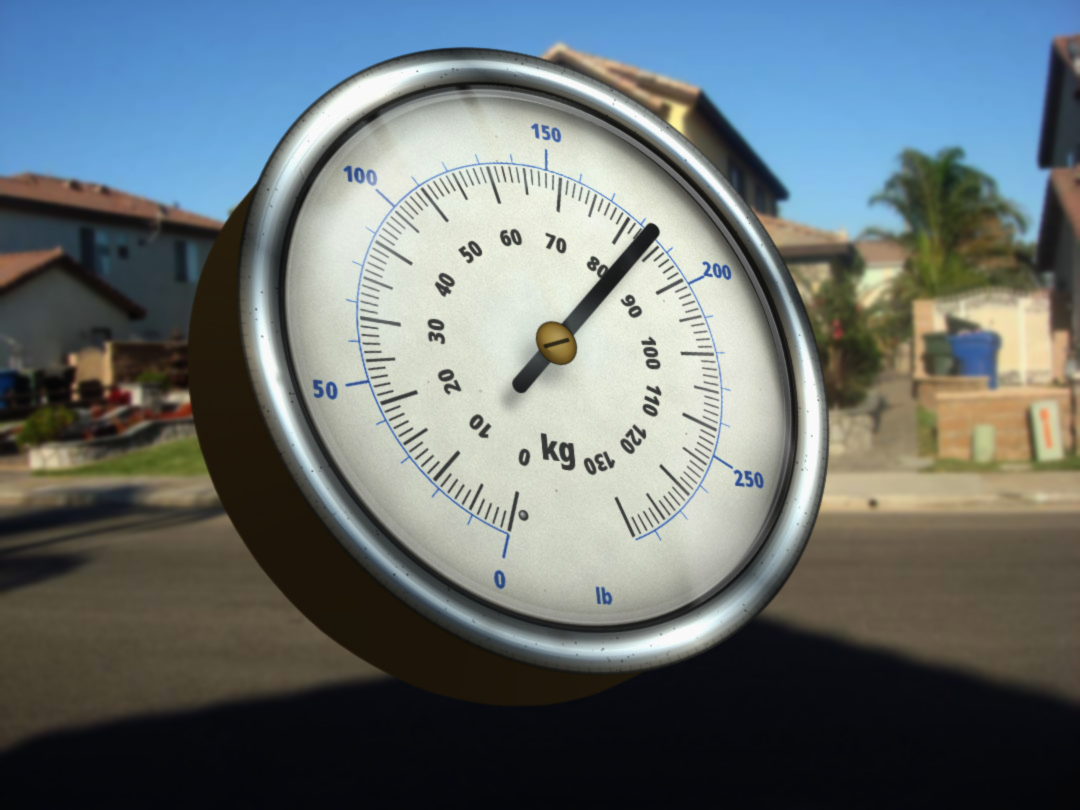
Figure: 83 kg
